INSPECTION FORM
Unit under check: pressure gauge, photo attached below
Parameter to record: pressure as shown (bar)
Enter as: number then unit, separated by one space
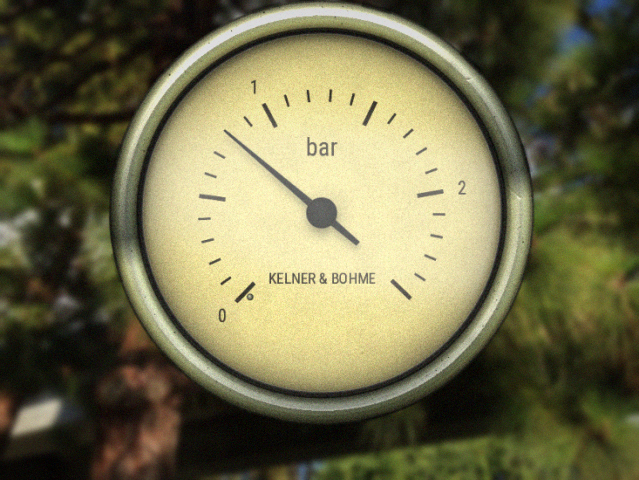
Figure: 0.8 bar
